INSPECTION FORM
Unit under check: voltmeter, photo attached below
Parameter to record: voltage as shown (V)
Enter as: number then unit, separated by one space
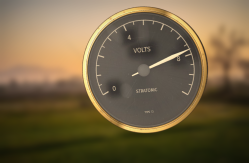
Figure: 7.75 V
